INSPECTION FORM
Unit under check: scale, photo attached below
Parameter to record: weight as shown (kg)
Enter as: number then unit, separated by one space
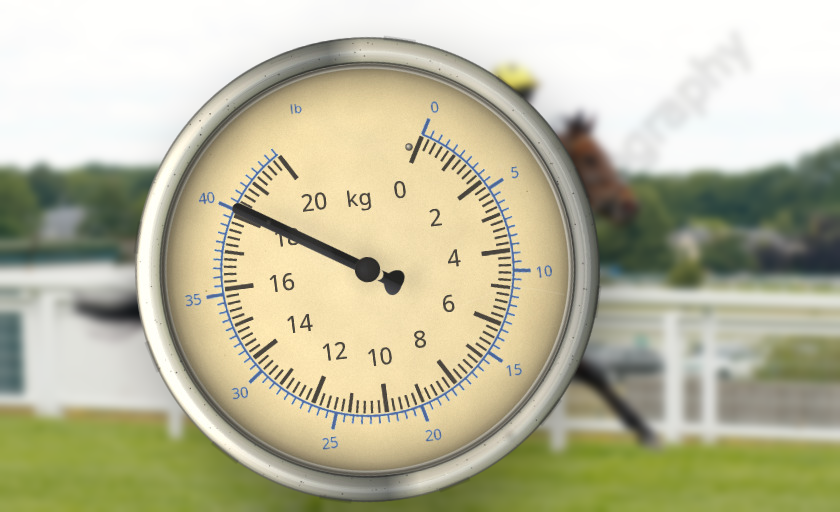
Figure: 18.2 kg
